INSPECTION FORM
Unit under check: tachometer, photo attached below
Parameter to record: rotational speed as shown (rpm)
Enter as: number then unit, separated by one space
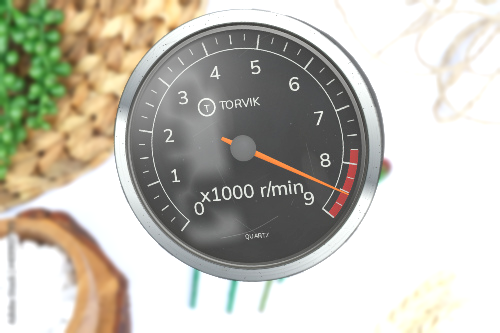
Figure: 8500 rpm
